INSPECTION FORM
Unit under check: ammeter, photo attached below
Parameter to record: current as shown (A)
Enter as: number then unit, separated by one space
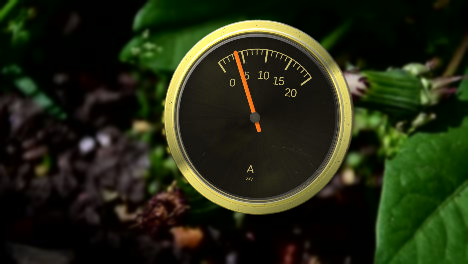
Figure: 4 A
